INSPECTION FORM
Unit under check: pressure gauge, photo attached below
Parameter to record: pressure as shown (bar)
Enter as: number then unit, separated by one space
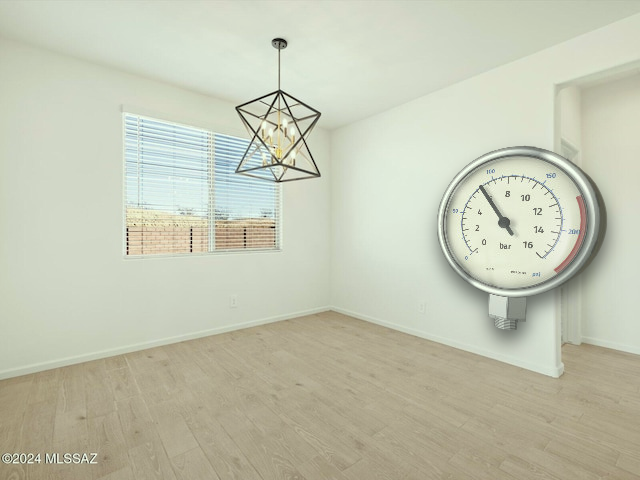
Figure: 6 bar
